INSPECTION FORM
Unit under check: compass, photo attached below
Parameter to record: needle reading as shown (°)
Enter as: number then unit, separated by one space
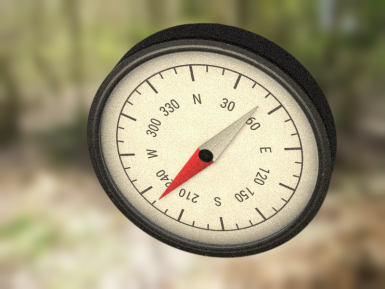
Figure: 230 °
